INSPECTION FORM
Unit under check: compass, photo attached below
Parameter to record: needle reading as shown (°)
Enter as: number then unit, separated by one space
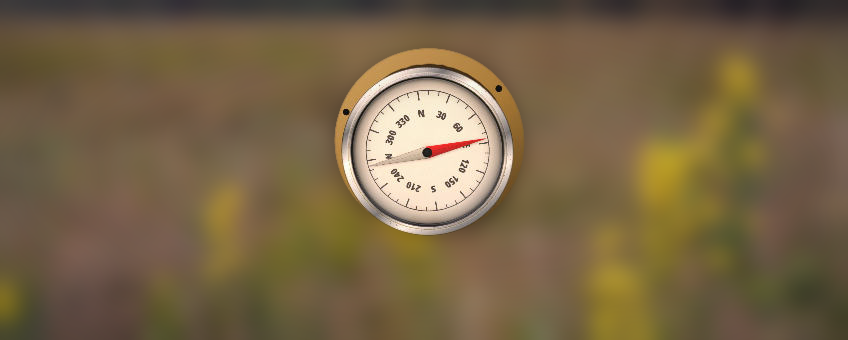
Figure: 85 °
